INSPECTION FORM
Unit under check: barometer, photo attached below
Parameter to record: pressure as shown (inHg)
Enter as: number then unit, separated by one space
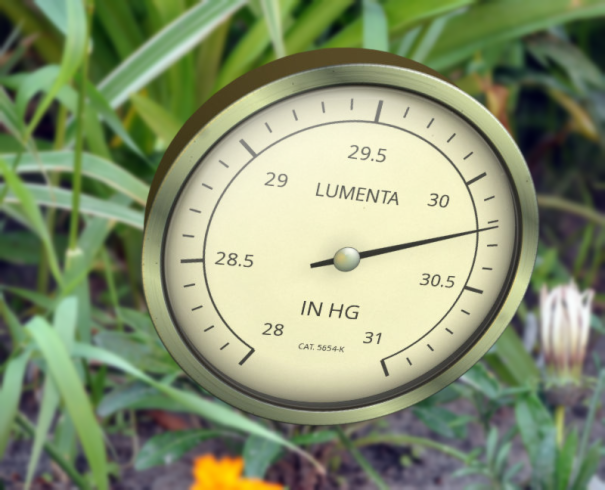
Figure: 30.2 inHg
